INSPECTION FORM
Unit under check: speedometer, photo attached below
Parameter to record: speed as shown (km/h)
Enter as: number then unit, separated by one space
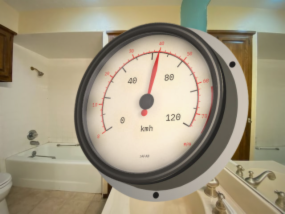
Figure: 65 km/h
